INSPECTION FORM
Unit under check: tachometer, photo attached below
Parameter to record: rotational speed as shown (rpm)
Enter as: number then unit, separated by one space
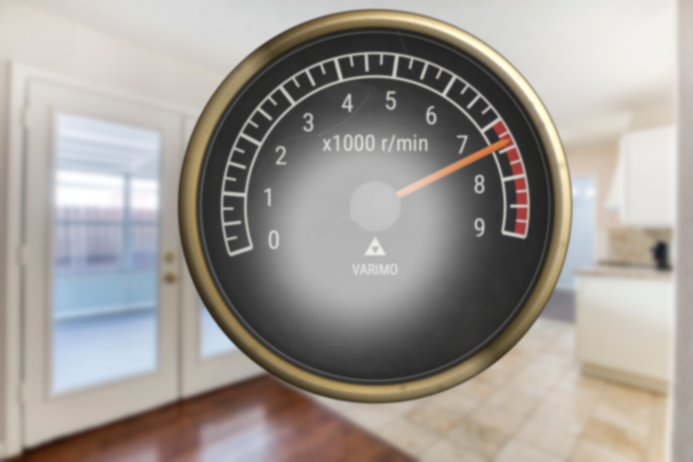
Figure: 7375 rpm
